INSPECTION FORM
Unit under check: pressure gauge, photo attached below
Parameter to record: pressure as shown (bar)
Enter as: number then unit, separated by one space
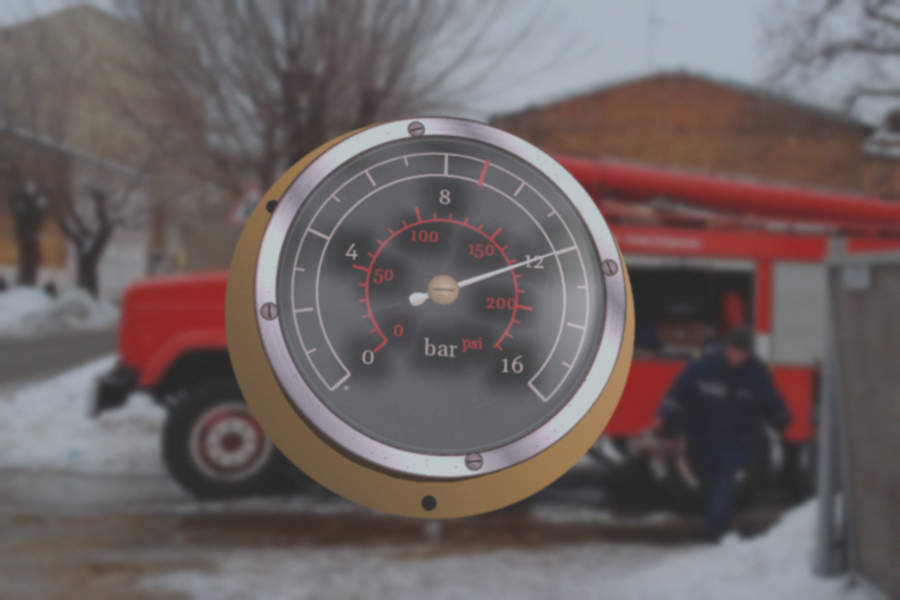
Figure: 12 bar
